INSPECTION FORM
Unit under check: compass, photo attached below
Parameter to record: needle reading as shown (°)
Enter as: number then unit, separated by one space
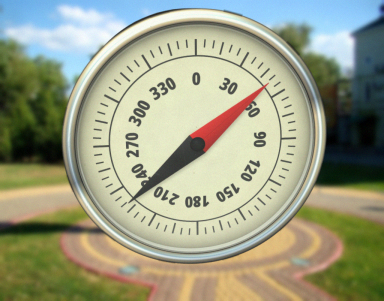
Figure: 50 °
